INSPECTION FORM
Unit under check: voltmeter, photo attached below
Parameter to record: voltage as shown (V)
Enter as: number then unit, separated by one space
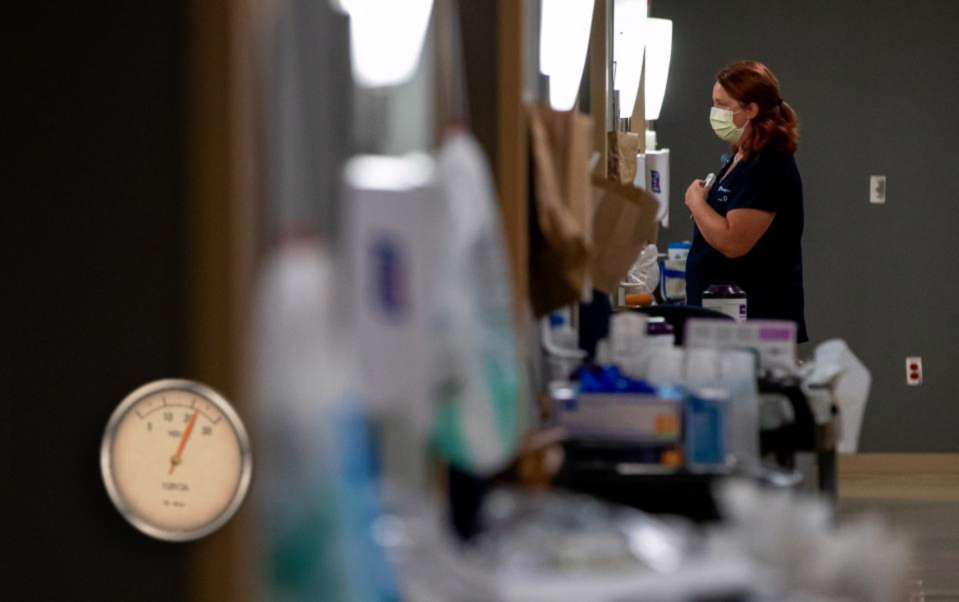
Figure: 22.5 V
